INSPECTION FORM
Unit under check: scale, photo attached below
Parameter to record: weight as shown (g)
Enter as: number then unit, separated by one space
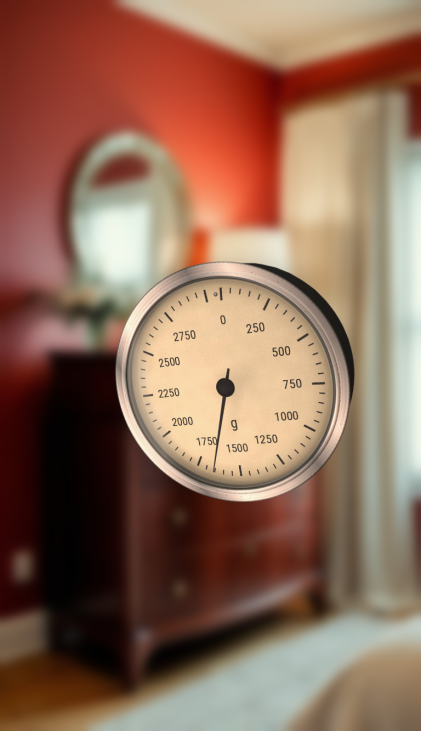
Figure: 1650 g
